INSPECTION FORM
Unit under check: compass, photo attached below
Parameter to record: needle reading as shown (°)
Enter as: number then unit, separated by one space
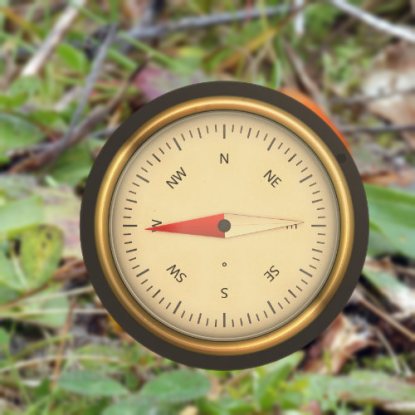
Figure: 267.5 °
